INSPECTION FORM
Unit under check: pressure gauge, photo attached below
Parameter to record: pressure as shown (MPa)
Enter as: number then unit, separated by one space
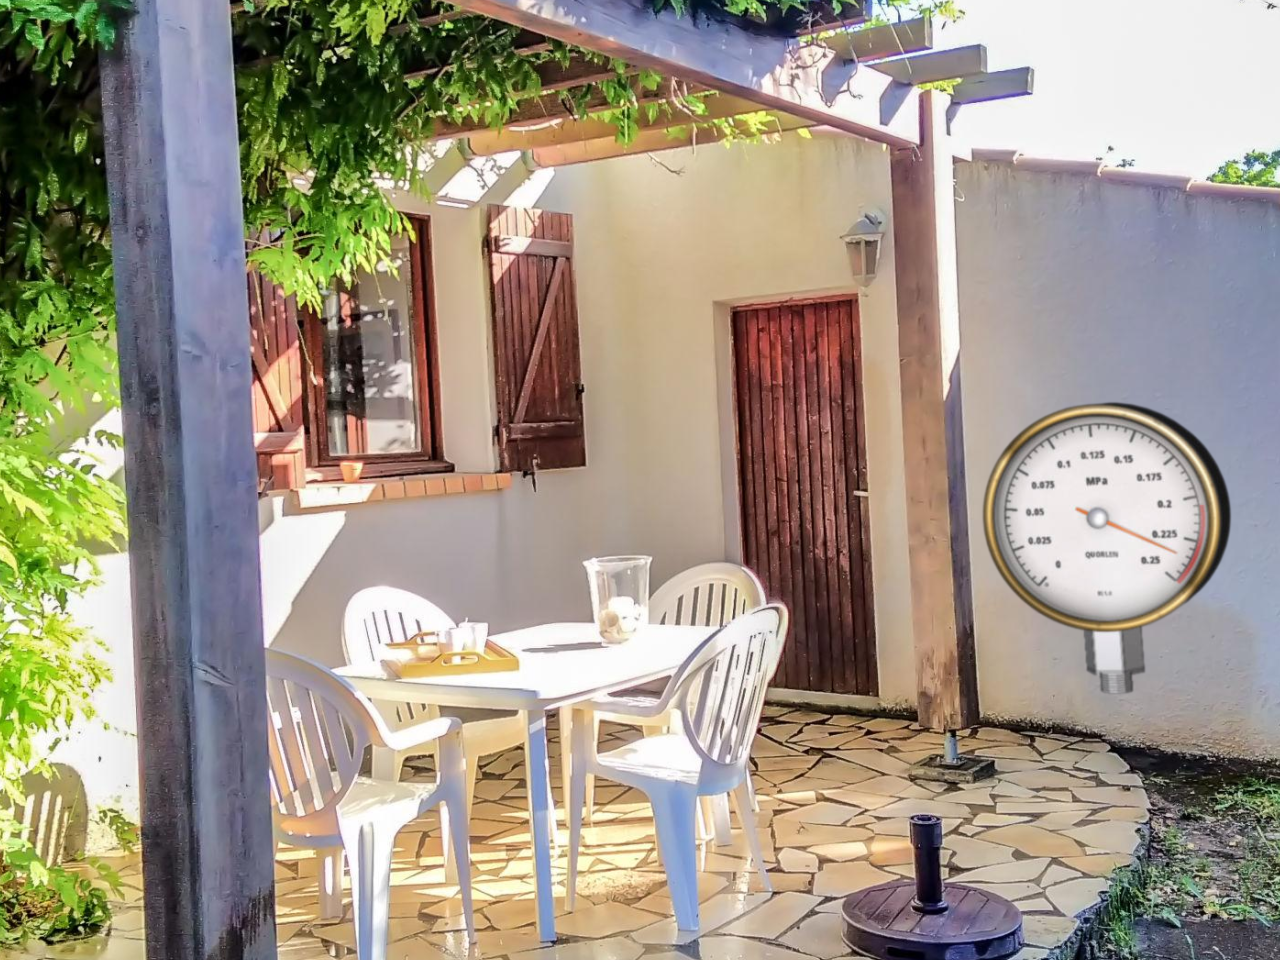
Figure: 0.235 MPa
